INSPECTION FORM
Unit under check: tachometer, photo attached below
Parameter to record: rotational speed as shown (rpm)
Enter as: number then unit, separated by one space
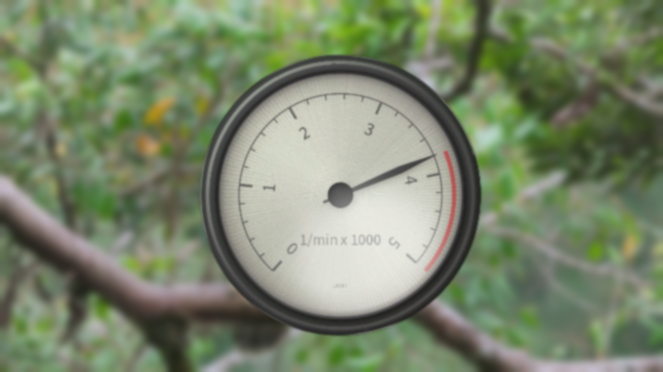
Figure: 3800 rpm
